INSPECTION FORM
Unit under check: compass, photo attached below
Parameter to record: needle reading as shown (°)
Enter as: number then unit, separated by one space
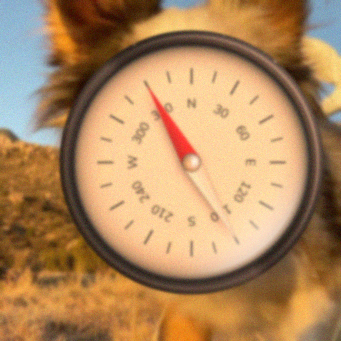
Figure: 330 °
